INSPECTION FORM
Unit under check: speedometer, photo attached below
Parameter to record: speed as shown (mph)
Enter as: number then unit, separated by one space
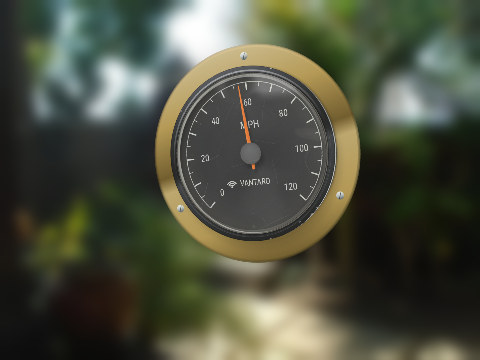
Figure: 57.5 mph
